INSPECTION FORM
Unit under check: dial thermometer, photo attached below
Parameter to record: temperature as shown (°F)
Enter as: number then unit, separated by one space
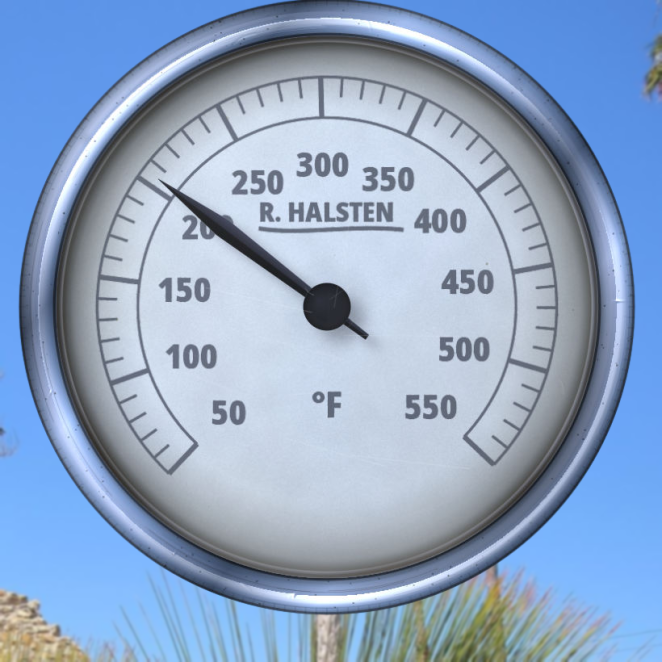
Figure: 205 °F
